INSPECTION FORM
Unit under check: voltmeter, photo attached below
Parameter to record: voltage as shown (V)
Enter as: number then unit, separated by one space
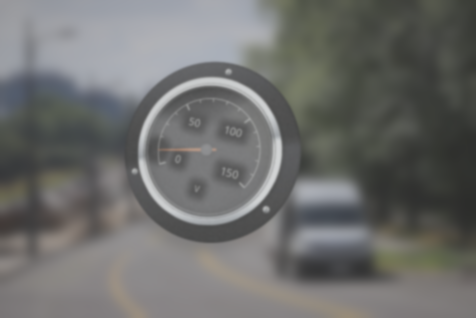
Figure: 10 V
